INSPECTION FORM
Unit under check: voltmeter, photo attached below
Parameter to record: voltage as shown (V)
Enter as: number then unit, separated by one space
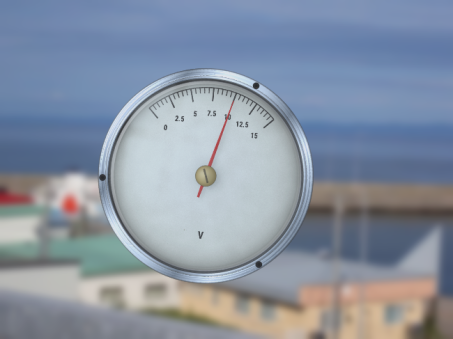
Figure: 10 V
